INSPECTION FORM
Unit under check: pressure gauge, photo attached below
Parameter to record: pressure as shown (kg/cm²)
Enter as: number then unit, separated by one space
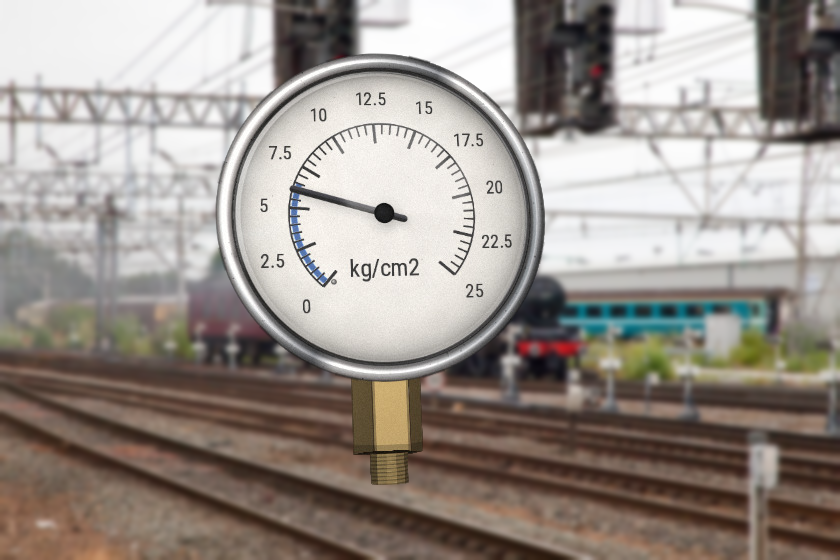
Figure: 6 kg/cm²
